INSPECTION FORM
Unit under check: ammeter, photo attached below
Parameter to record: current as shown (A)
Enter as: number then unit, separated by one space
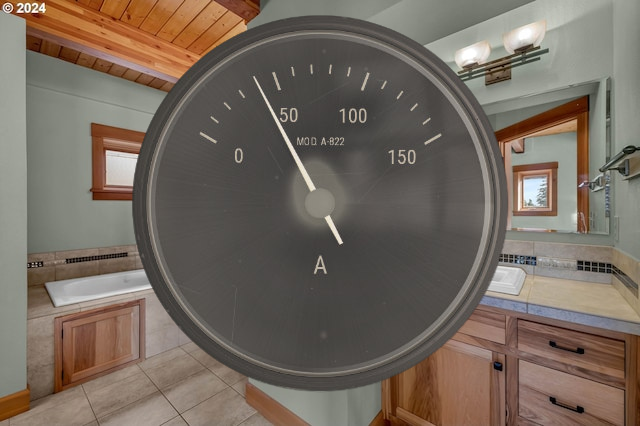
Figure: 40 A
